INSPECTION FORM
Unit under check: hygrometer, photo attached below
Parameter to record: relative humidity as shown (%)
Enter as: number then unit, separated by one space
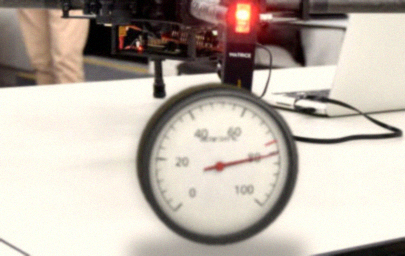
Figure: 80 %
